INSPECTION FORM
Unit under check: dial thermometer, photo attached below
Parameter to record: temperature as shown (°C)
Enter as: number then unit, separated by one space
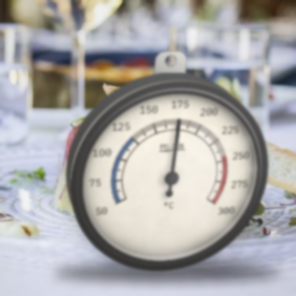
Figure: 175 °C
